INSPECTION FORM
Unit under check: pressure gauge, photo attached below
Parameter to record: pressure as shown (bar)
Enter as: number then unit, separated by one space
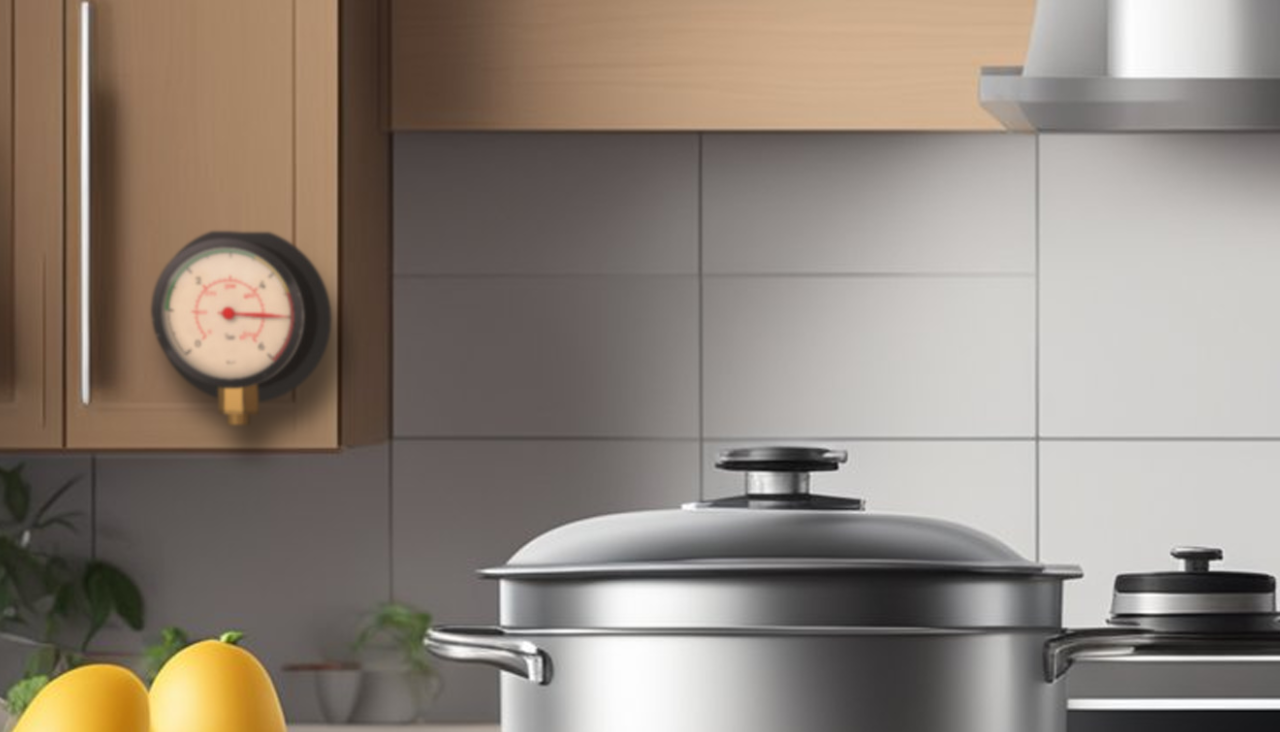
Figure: 5 bar
